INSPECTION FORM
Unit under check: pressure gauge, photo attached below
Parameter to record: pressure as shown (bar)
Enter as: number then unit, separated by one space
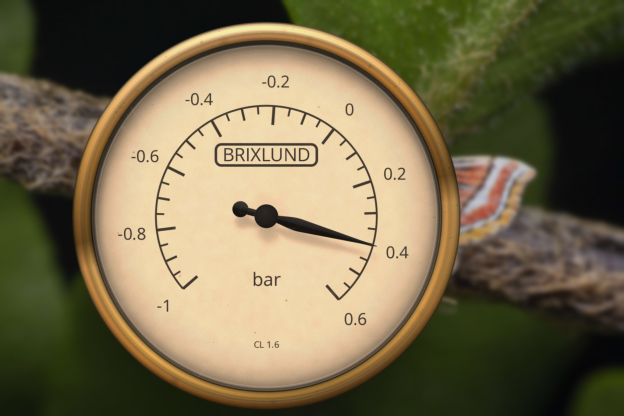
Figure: 0.4 bar
